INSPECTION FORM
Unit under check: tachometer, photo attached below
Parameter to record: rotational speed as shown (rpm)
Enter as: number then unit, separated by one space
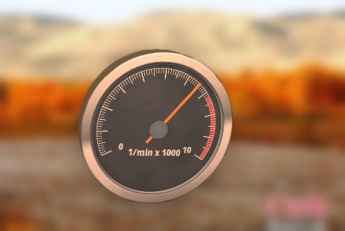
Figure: 6500 rpm
